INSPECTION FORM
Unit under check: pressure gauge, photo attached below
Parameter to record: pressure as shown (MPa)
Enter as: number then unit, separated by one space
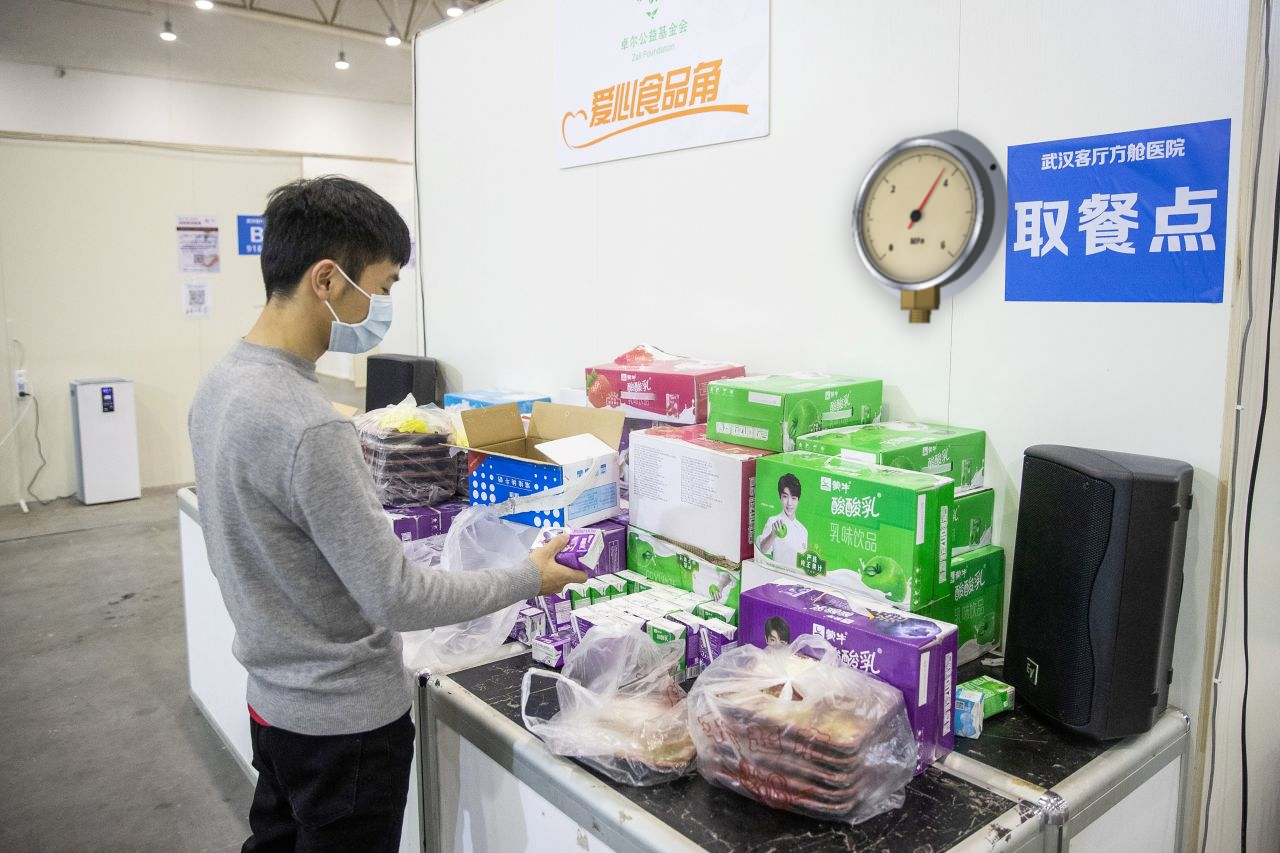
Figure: 3.75 MPa
